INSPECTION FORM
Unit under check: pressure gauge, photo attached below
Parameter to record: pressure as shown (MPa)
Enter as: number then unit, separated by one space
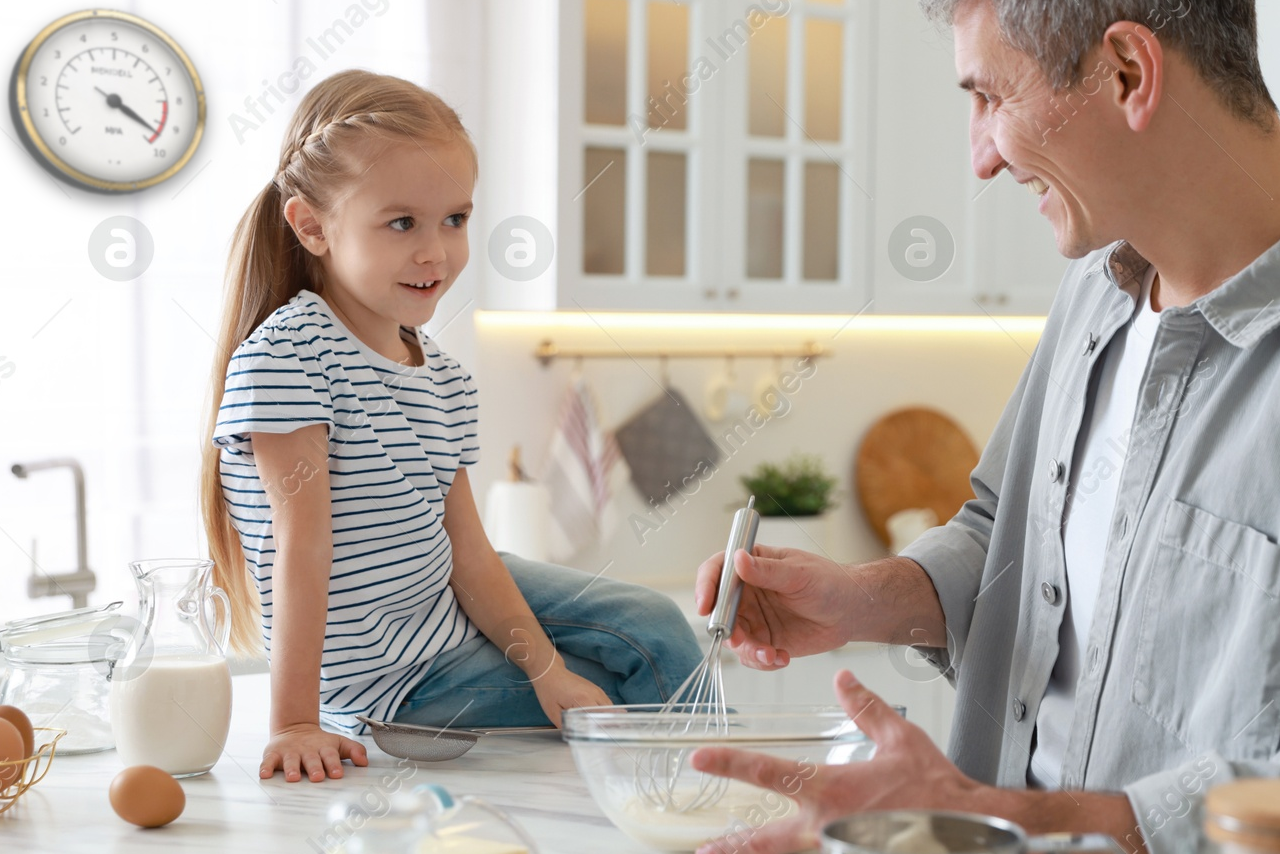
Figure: 9.5 MPa
